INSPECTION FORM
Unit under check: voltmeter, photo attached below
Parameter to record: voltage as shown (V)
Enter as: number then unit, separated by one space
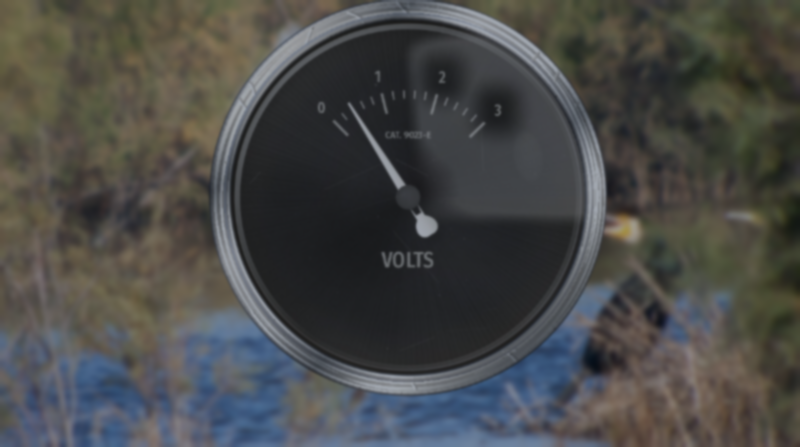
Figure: 0.4 V
